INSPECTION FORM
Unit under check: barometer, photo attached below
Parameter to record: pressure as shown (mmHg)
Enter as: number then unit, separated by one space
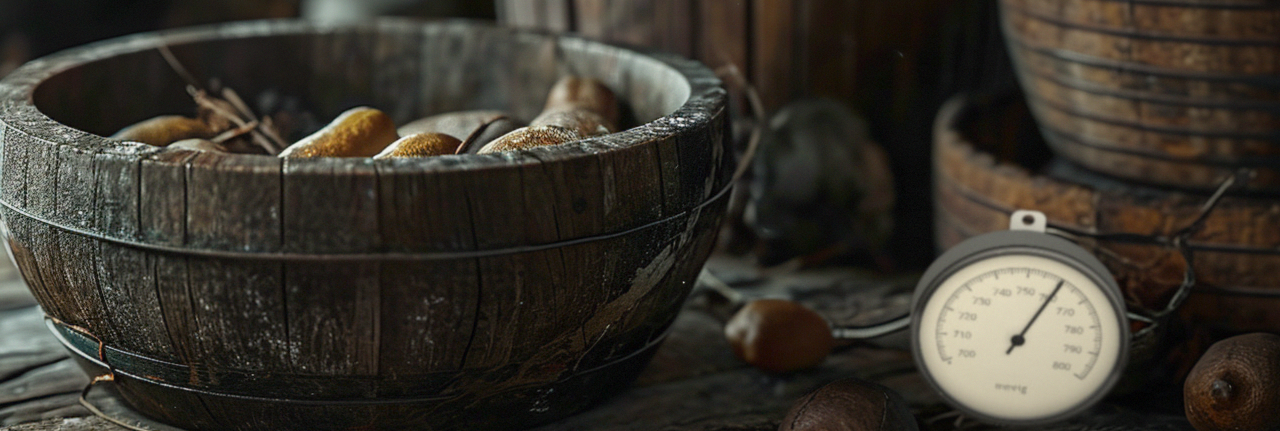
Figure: 760 mmHg
